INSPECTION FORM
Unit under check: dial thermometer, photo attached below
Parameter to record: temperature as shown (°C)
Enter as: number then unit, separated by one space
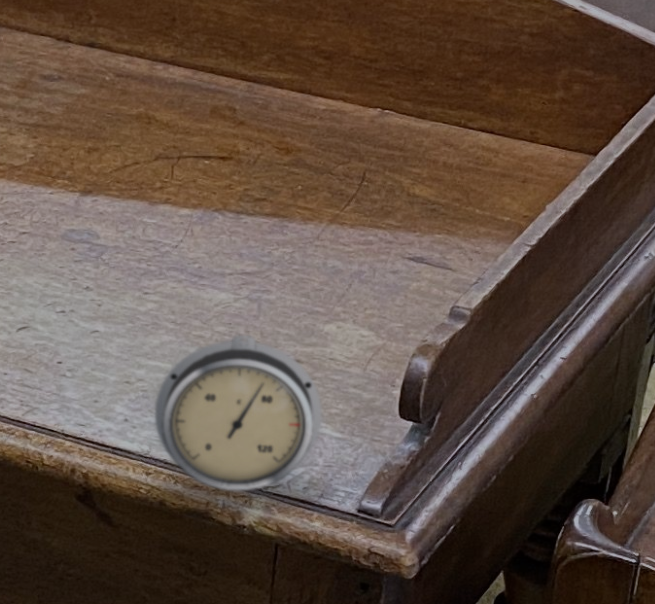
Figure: 72 °C
